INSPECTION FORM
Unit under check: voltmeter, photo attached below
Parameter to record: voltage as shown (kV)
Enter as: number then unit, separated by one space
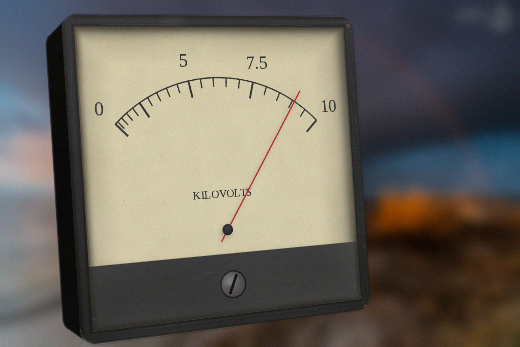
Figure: 9 kV
